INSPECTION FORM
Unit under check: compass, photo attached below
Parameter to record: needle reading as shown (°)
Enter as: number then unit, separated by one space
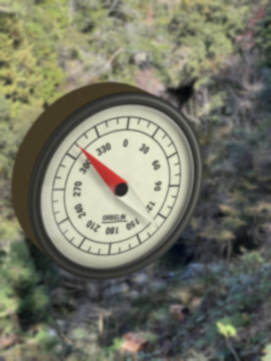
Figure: 310 °
